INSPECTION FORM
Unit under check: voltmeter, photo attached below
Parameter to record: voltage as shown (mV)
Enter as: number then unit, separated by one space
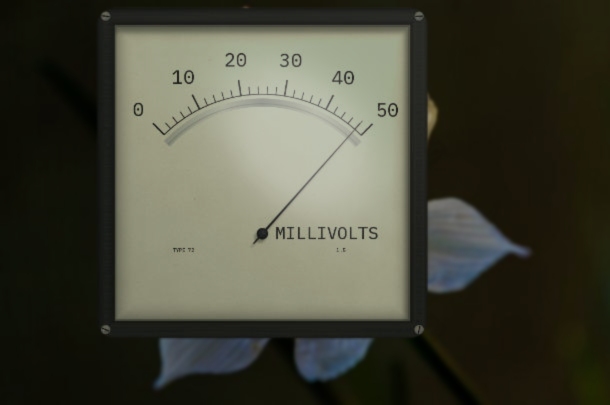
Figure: 48 mV
